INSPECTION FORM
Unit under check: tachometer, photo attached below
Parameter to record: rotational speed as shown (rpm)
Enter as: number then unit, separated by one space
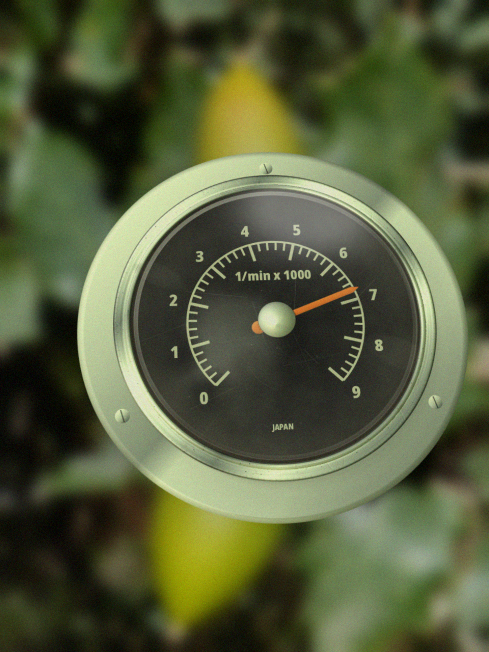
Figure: 6800 rpm
